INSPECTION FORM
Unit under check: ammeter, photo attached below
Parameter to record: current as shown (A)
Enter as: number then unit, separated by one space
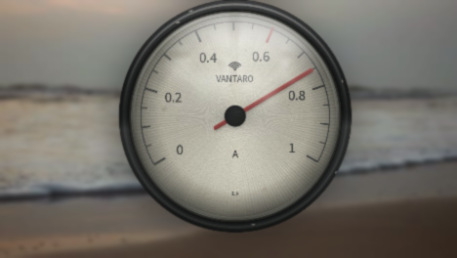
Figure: 0.75 A
